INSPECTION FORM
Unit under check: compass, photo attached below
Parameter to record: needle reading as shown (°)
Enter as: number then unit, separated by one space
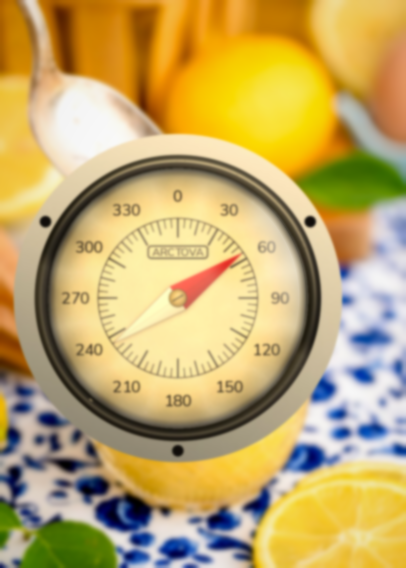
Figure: 55 °
